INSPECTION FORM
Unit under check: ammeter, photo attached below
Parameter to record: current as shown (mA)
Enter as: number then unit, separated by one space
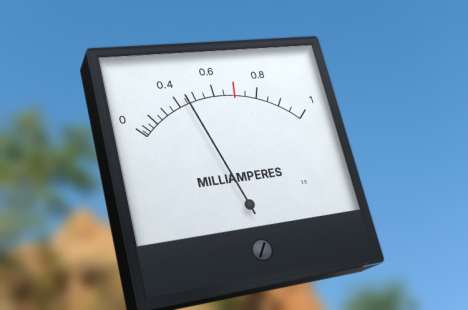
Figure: 0.45 mA
